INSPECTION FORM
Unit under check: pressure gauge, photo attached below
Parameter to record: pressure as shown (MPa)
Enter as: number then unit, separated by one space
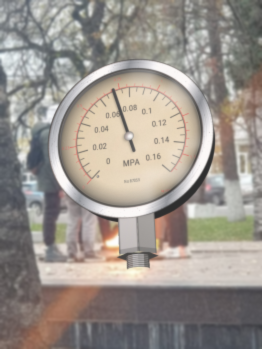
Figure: 0.07 MPa
